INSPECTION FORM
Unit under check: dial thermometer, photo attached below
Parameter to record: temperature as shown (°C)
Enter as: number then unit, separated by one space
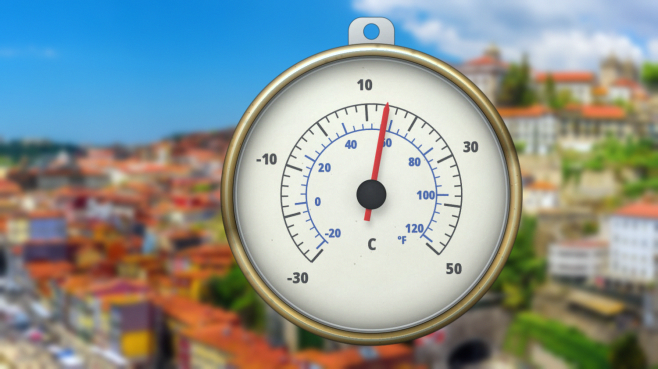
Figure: 14 °C
